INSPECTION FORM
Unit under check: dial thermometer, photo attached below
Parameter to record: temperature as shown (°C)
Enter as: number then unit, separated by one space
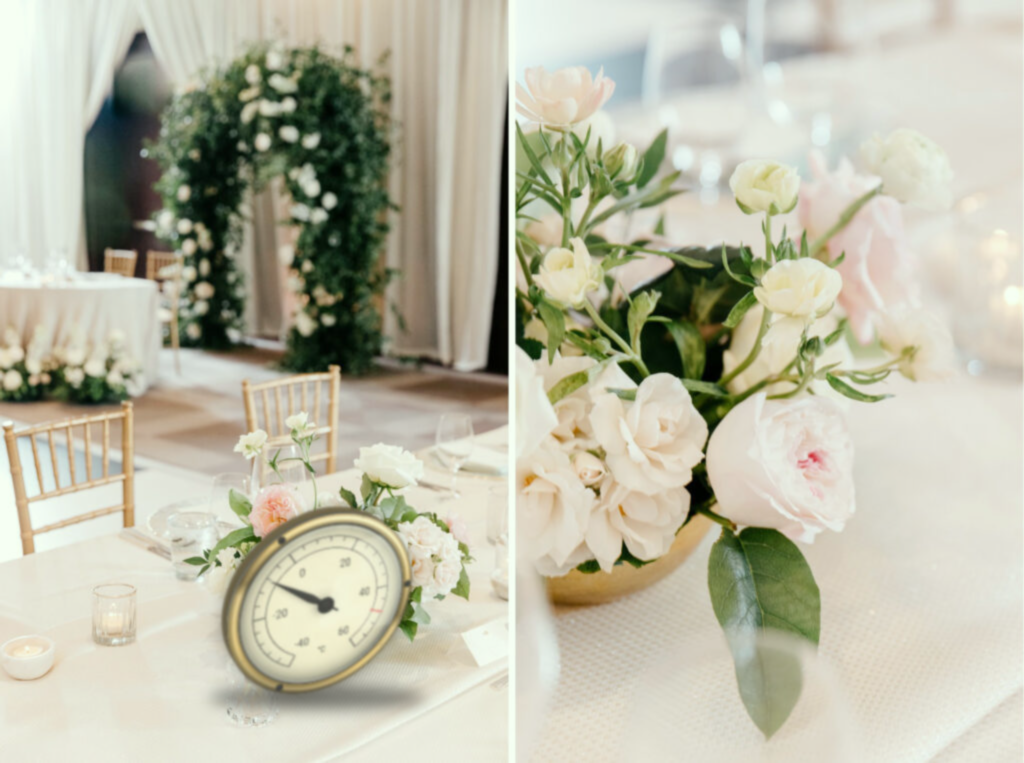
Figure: -8 °C
